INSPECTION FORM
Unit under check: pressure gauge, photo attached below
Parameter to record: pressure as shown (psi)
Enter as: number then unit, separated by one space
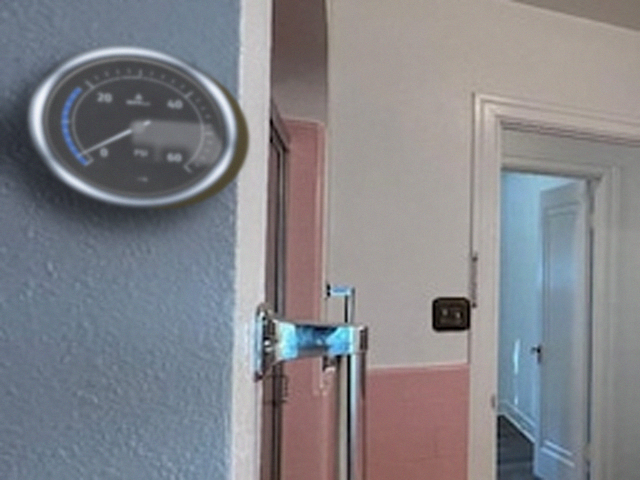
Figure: 2 psi
